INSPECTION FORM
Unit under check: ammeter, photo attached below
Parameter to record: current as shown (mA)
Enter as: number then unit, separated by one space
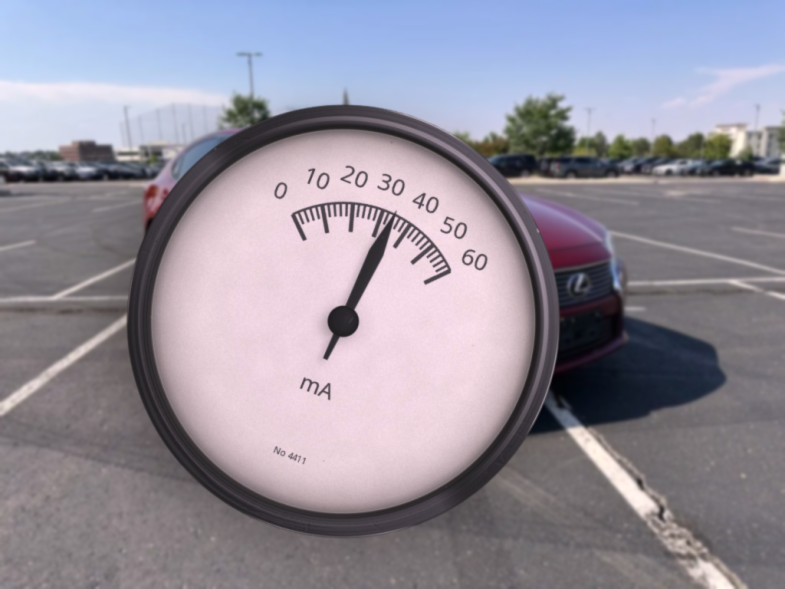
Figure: 34 mA
